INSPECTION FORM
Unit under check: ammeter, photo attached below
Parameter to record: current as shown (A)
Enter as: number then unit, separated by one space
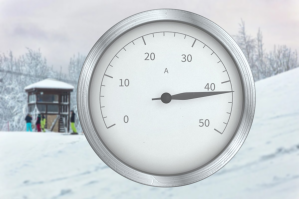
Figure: 42 A
